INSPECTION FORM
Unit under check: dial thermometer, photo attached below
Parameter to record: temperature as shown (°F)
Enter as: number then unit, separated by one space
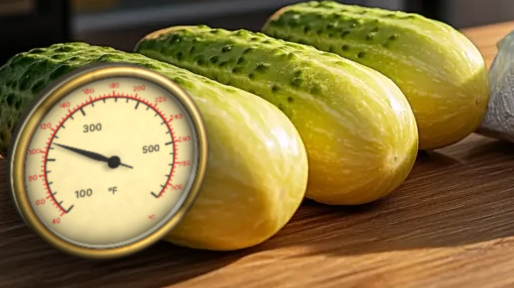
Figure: 230 °F
